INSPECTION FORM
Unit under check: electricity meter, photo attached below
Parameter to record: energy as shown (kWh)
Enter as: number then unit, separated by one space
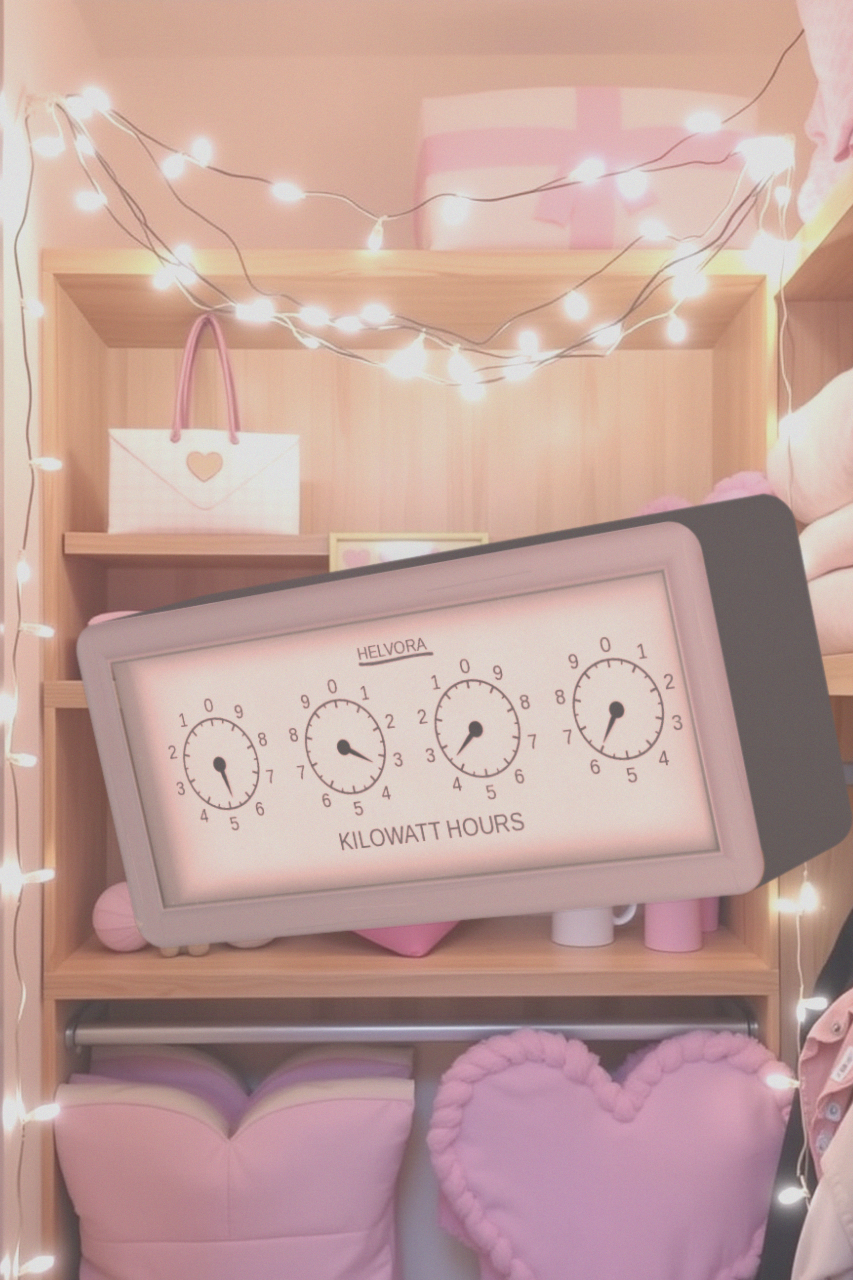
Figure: 5336 kWh
